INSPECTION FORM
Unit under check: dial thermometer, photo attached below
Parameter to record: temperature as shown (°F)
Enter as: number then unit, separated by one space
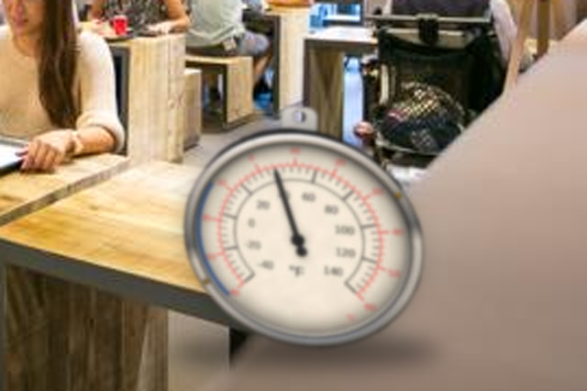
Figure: 40 °F
